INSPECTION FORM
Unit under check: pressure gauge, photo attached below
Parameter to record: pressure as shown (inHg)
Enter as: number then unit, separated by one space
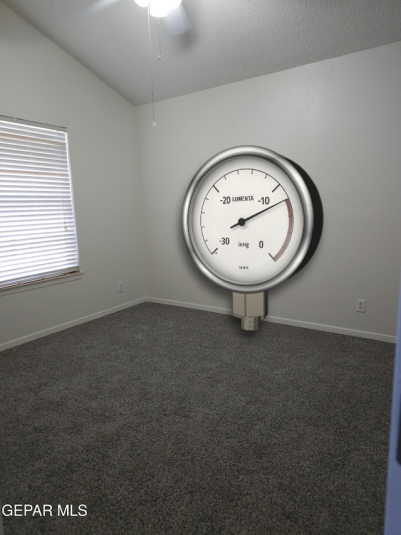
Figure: -8 inHg
